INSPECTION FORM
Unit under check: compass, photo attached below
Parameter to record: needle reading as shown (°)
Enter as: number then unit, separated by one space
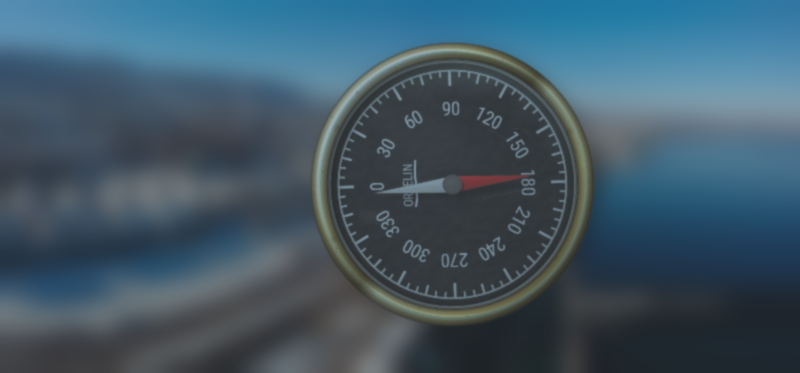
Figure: 175 °
